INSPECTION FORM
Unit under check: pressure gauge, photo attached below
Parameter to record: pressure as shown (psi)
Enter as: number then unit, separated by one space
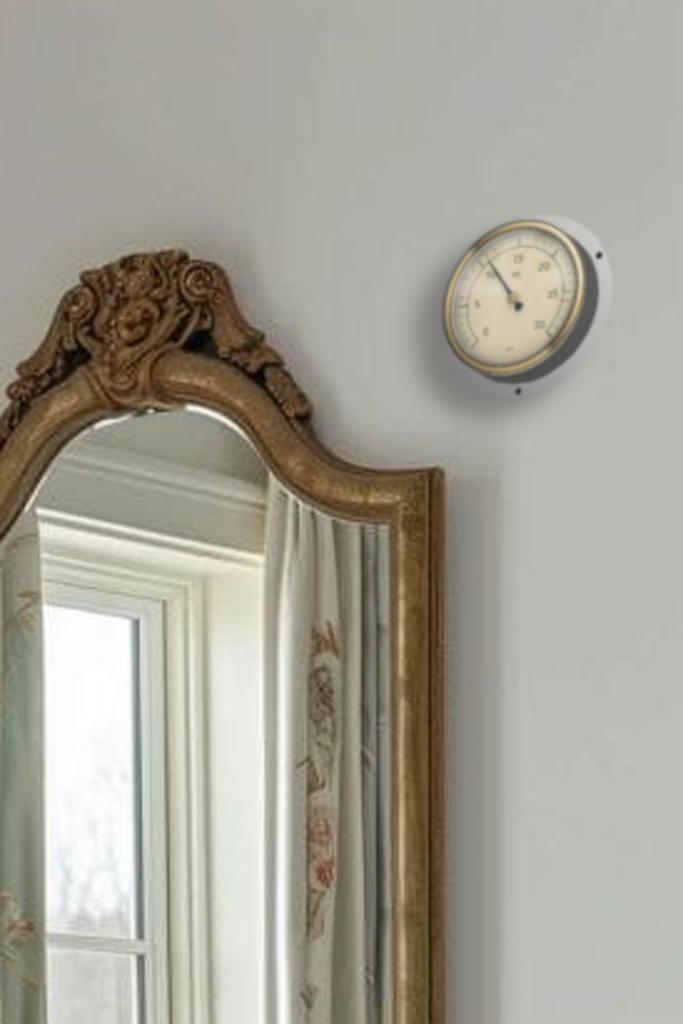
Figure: 11 psi
